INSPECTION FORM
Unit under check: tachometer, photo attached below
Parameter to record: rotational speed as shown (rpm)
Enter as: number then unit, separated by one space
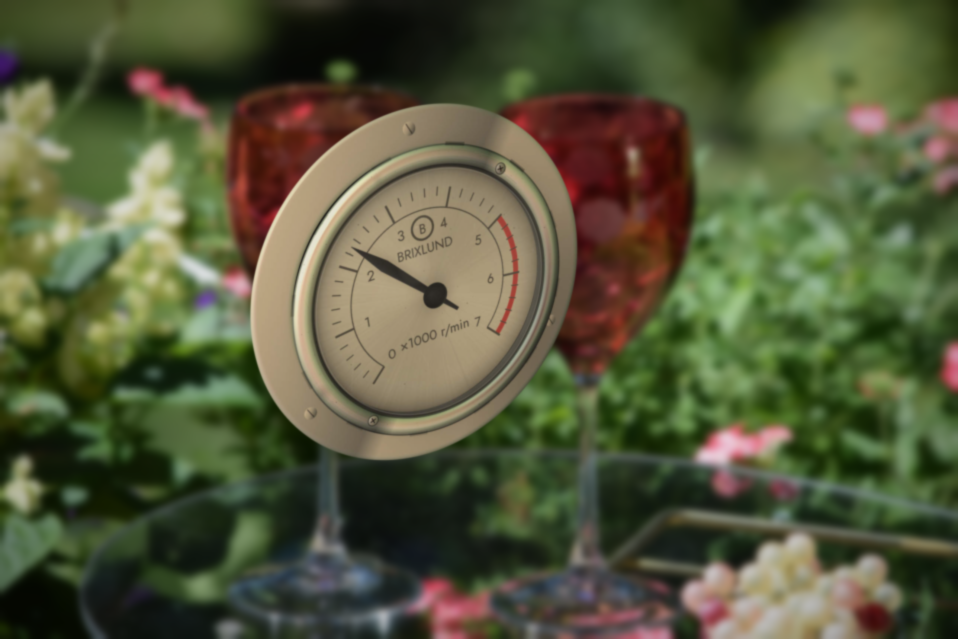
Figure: 2300 rpm
